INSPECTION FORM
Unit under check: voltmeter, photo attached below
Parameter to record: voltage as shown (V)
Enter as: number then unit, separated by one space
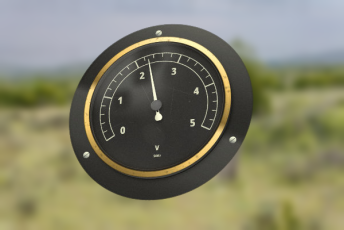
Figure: 2.3 V
